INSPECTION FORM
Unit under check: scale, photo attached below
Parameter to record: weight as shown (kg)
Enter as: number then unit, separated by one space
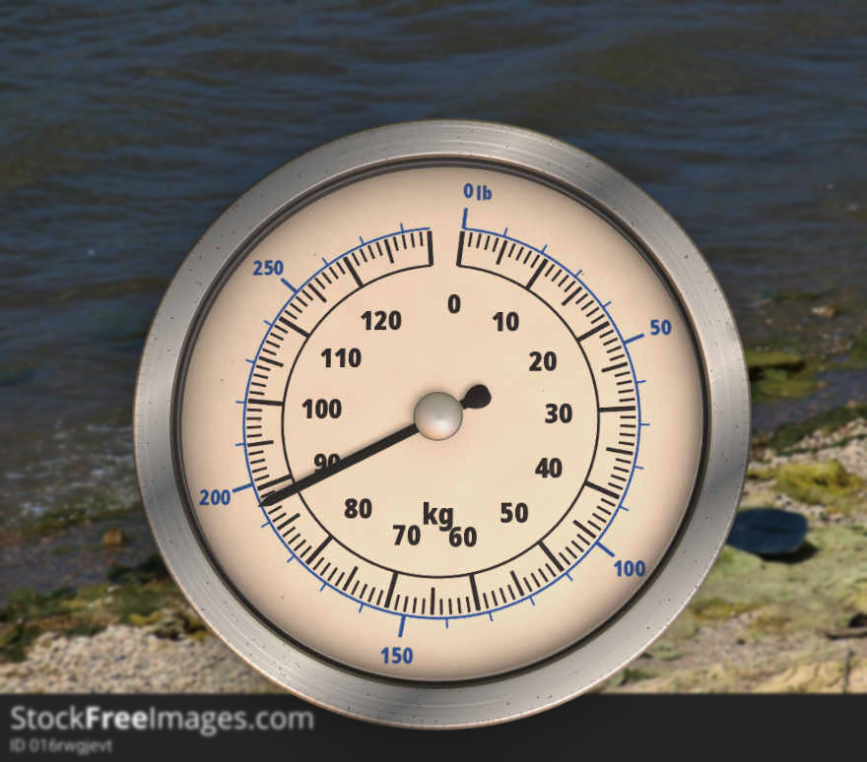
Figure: 88 kg
